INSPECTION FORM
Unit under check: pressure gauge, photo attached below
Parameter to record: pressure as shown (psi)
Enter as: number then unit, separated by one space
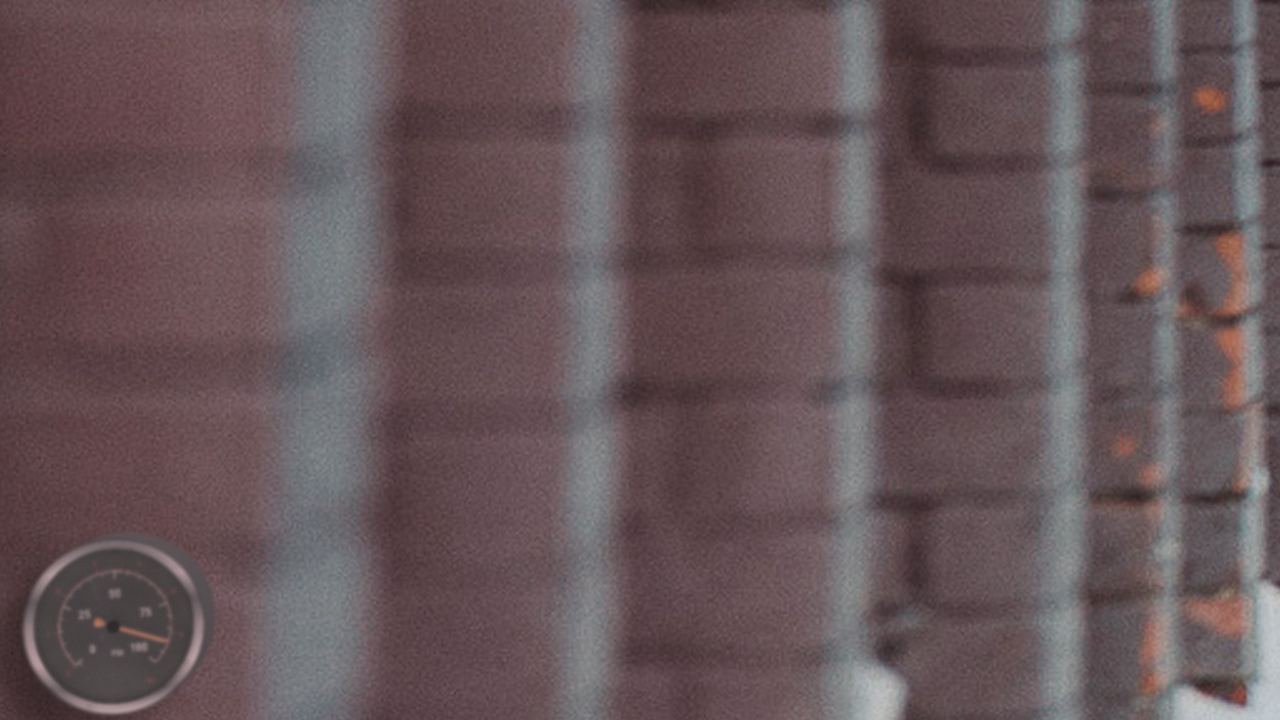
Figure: 90 psi
